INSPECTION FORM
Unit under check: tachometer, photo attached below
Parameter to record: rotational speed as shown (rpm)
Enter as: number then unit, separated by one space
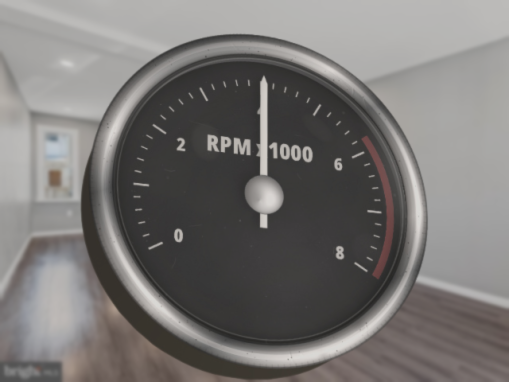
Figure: 4000 rpm
